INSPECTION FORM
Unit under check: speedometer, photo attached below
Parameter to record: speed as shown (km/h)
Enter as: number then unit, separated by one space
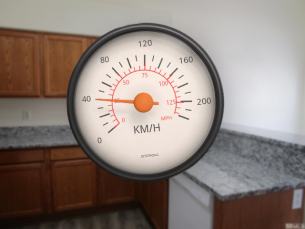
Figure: 40 km/h
